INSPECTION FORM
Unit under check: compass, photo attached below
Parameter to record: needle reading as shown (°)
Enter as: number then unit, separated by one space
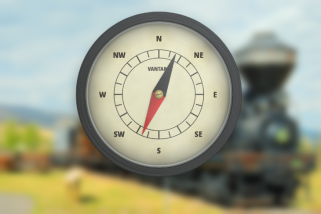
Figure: 202.5 °
